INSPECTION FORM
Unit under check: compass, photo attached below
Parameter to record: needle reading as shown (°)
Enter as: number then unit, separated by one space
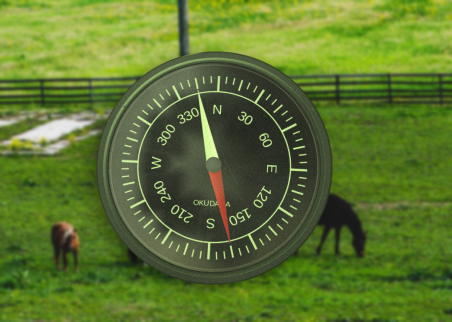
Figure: 165 °
